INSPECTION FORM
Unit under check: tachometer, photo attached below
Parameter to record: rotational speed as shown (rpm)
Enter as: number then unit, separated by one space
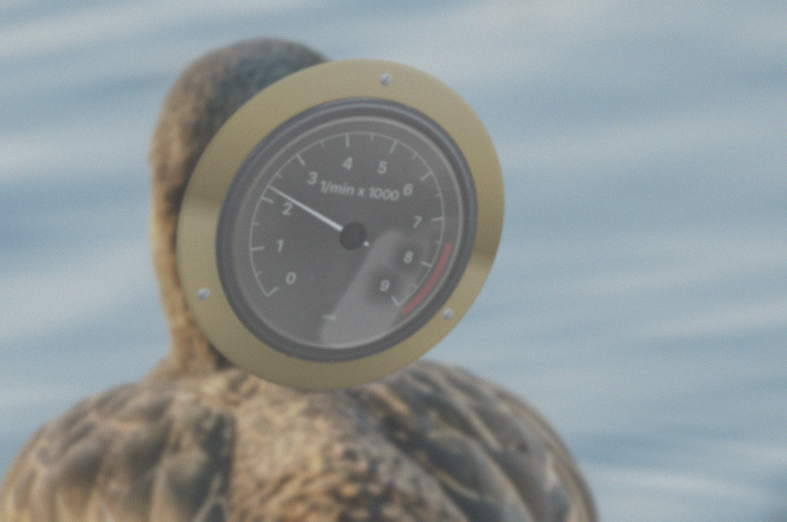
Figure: 2250 rpm
